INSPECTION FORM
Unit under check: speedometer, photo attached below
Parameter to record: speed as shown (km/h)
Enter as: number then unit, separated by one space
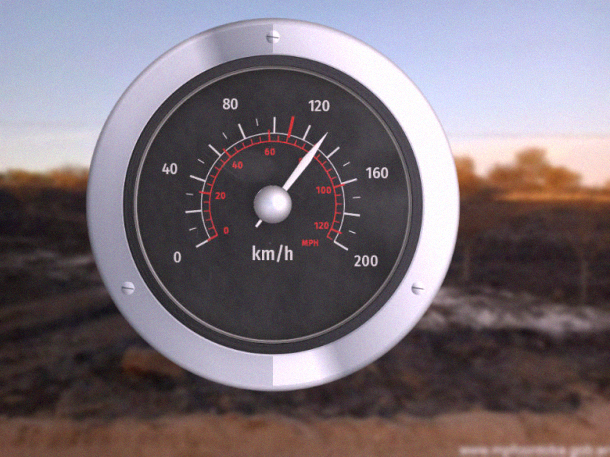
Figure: 130 km/h
